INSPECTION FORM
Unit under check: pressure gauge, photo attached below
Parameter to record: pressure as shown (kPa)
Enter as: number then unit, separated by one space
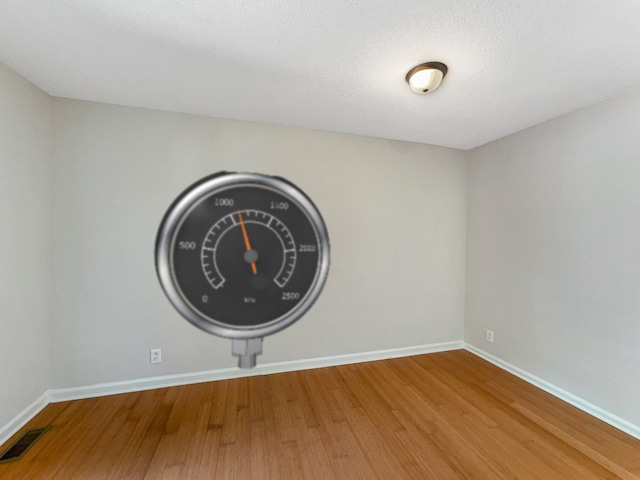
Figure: 1100 kPa
